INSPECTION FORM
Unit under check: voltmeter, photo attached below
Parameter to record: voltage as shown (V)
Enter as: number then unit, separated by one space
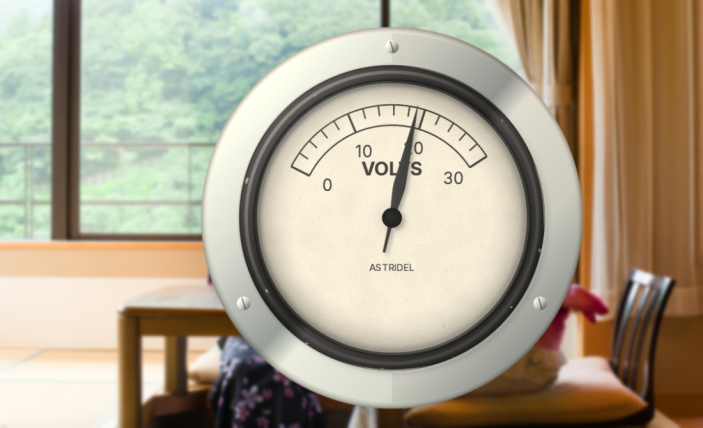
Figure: 19 V
